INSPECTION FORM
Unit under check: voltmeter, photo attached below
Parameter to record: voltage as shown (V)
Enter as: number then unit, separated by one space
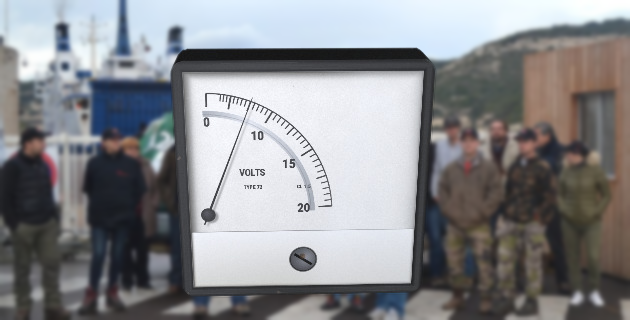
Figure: 7.5 V
